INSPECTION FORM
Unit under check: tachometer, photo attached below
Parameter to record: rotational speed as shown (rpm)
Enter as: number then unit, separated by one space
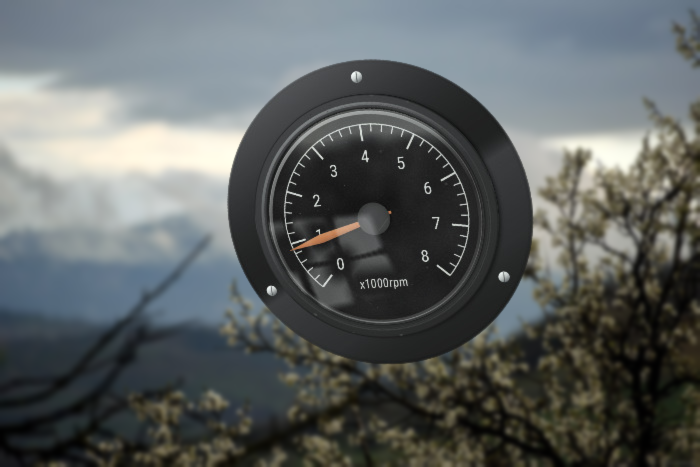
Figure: 900 rpm
